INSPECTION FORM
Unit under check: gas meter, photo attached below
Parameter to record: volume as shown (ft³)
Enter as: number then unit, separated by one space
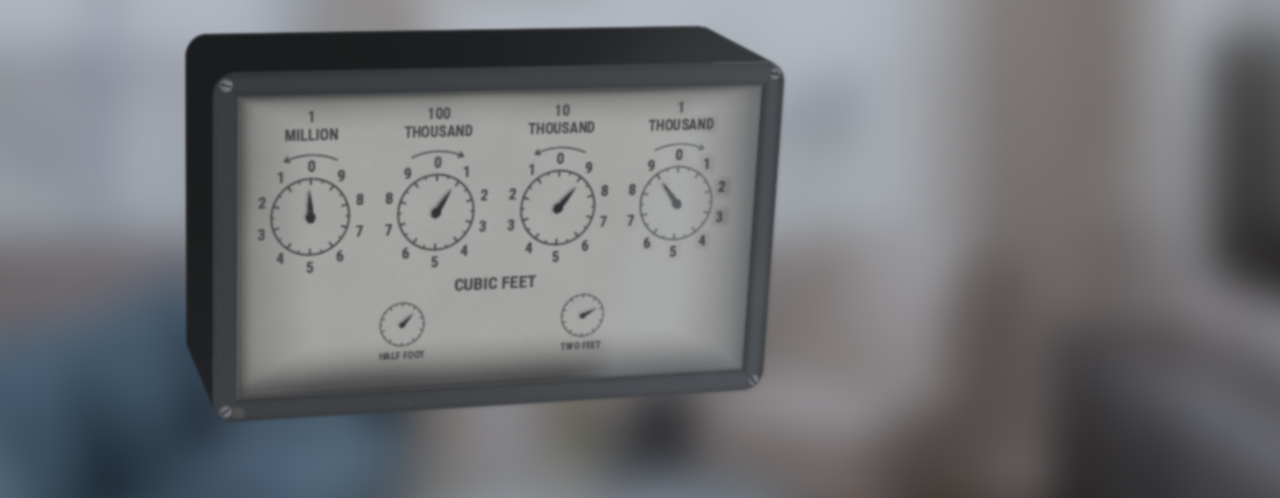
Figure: 8900 ft³
